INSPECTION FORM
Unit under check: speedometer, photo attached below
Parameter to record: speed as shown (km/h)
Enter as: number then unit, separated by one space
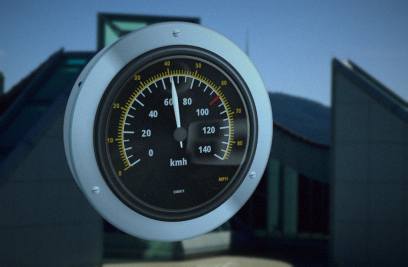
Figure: 65 km/h
